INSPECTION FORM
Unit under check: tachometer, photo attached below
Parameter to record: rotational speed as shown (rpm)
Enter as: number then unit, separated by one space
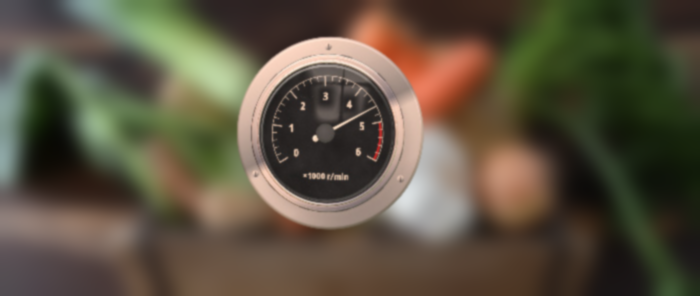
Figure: 4600 rpm
